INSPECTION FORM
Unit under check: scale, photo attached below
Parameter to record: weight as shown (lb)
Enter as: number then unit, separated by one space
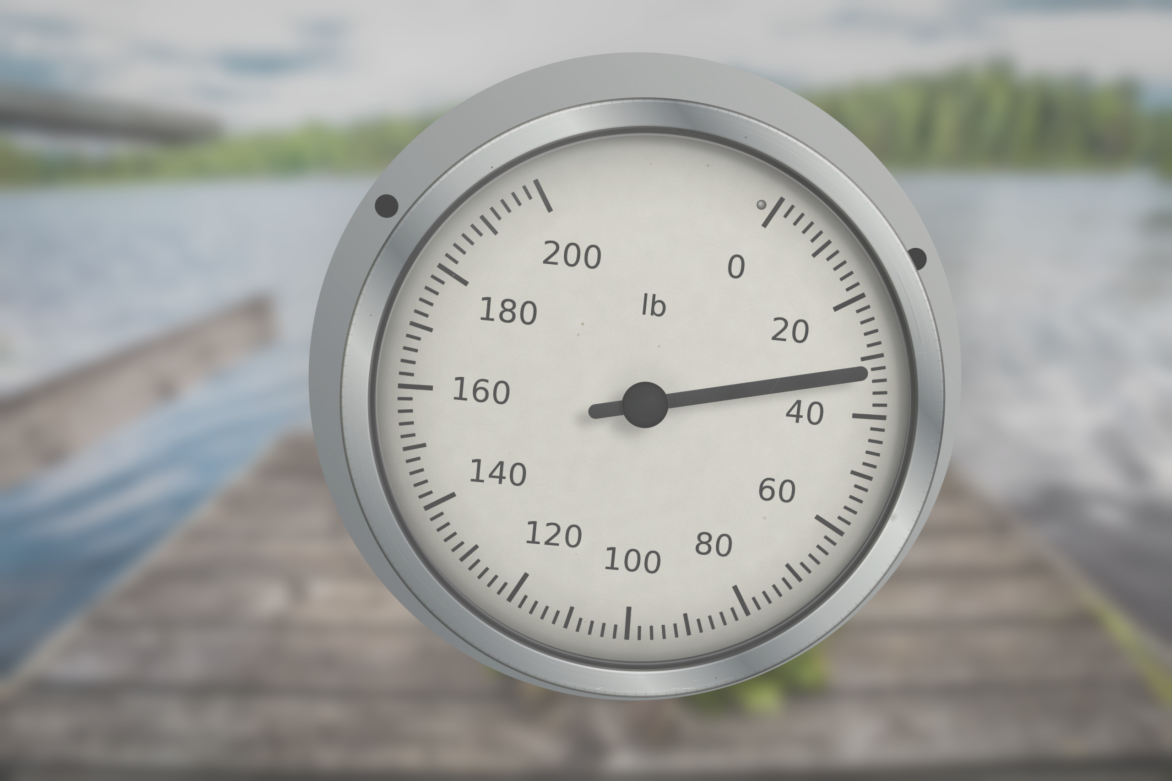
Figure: 32 lb
